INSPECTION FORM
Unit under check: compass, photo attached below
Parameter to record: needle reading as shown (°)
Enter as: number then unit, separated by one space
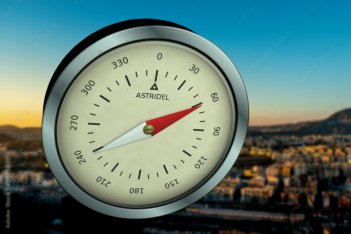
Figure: 60 °
